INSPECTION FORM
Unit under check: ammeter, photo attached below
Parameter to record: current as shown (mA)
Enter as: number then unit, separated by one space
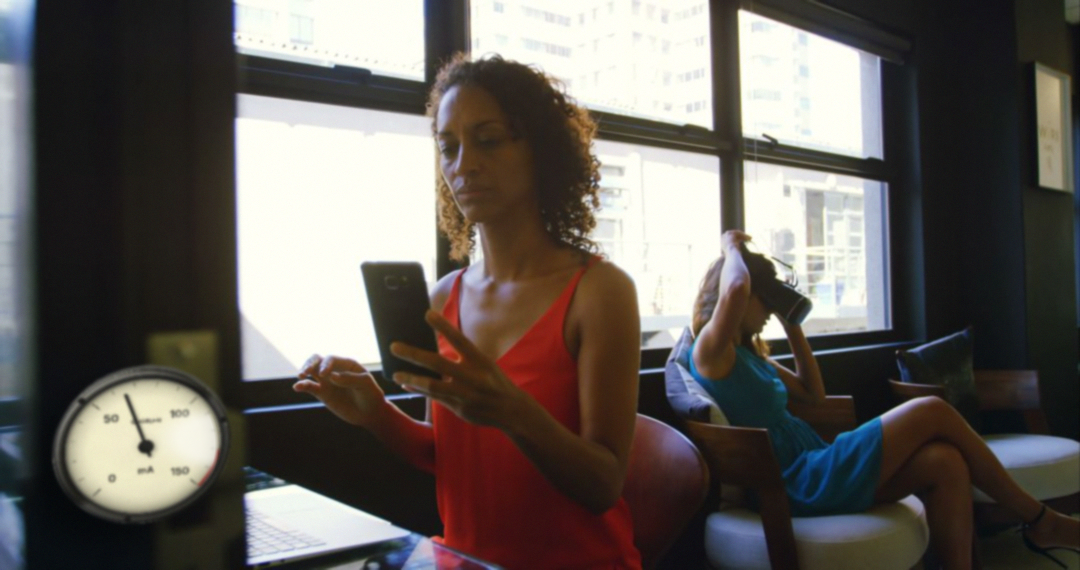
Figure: 65 mA
